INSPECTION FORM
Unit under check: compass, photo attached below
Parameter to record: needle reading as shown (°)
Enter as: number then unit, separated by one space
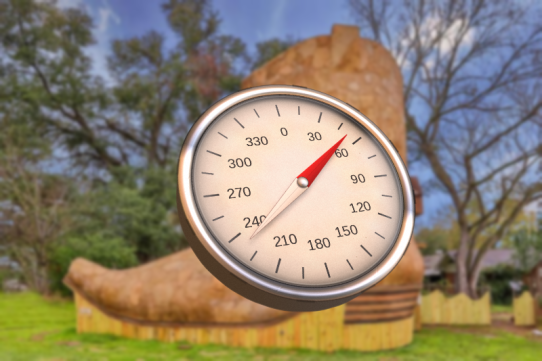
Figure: 52.5 °
